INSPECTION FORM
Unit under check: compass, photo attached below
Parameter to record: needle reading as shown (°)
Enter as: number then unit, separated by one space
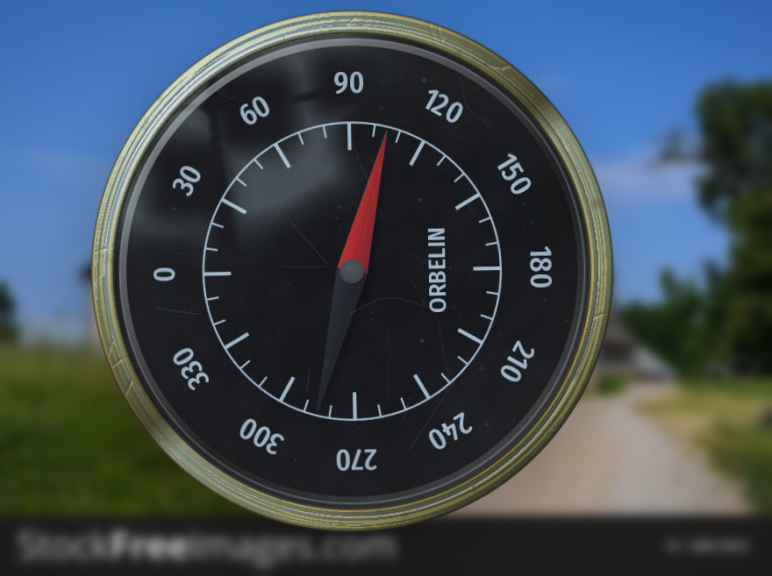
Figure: 105 °
